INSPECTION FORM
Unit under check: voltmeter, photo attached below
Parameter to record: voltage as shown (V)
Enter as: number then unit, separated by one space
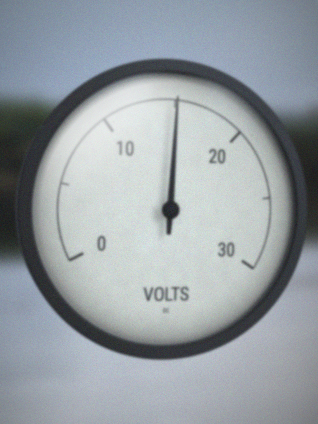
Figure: 15 V
